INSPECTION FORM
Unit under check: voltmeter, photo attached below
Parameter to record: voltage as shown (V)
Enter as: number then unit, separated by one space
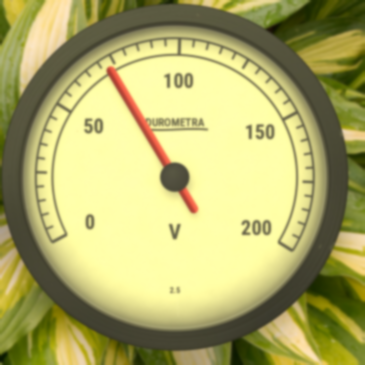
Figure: 72.5 V
